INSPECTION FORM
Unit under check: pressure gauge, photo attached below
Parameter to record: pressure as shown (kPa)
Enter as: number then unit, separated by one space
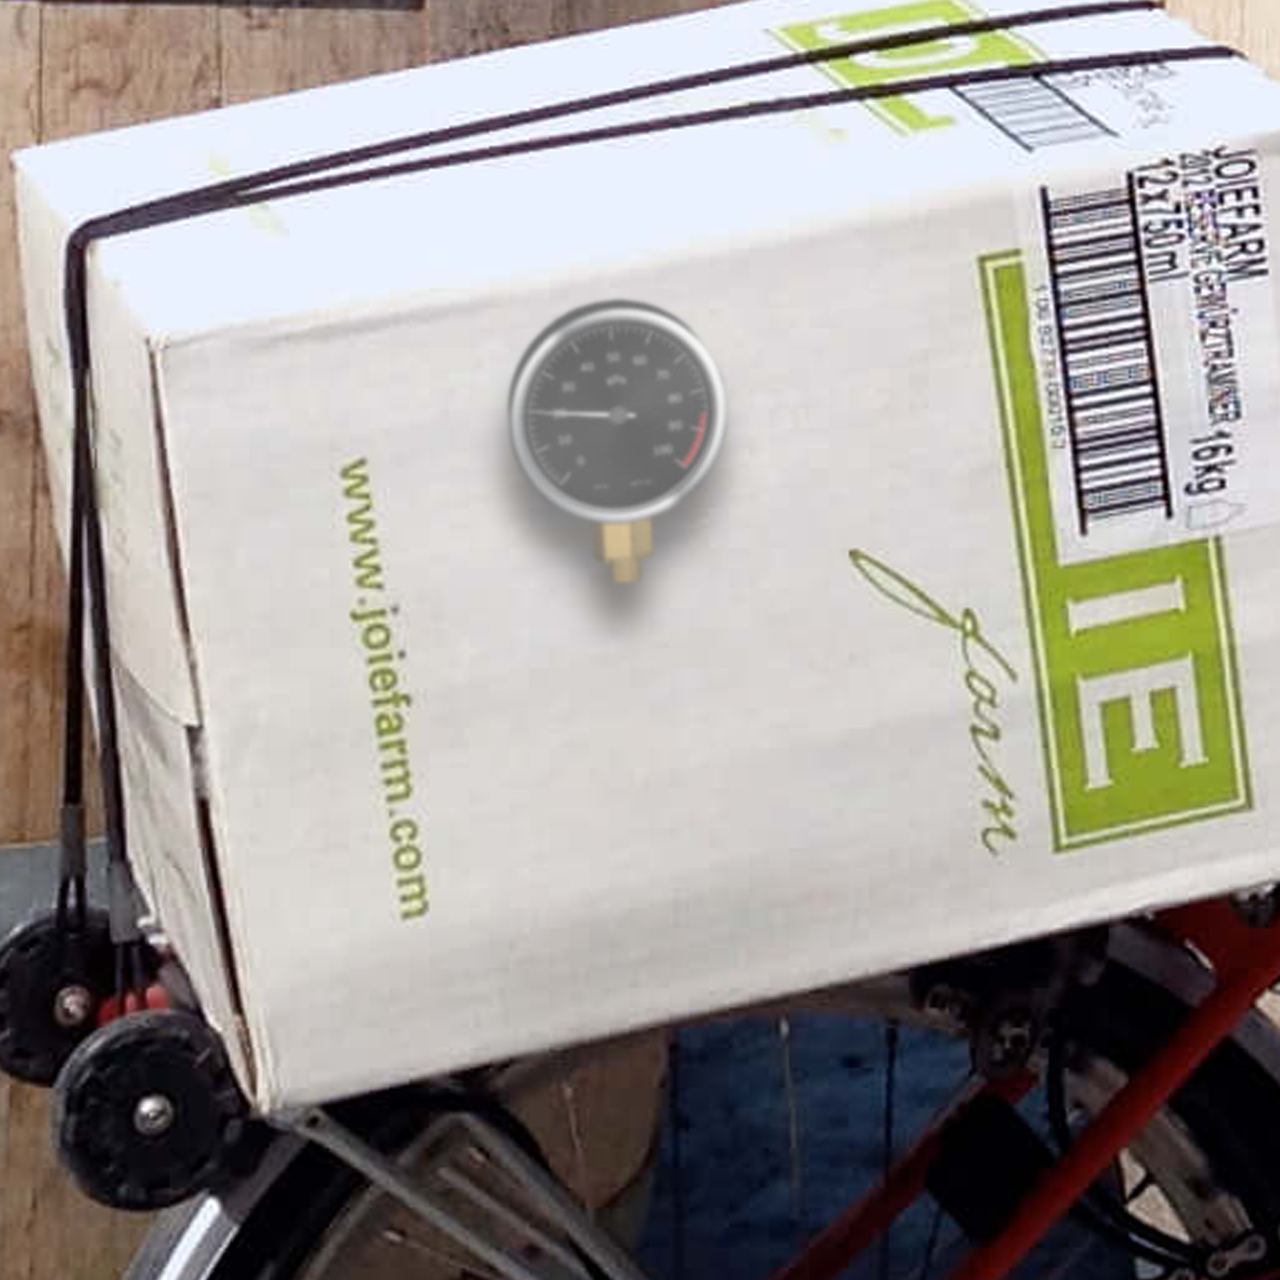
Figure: 20 kPa
